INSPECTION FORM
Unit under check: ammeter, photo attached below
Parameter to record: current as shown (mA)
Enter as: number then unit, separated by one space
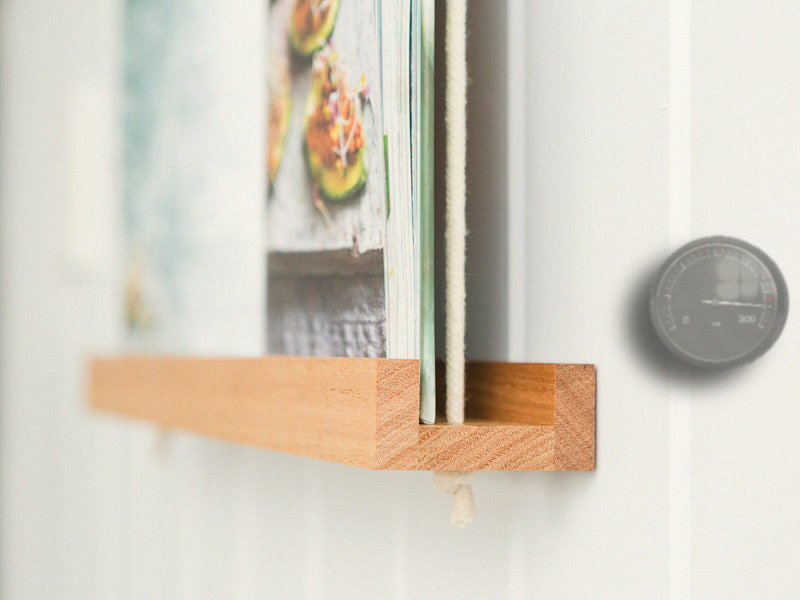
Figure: 270 mA
